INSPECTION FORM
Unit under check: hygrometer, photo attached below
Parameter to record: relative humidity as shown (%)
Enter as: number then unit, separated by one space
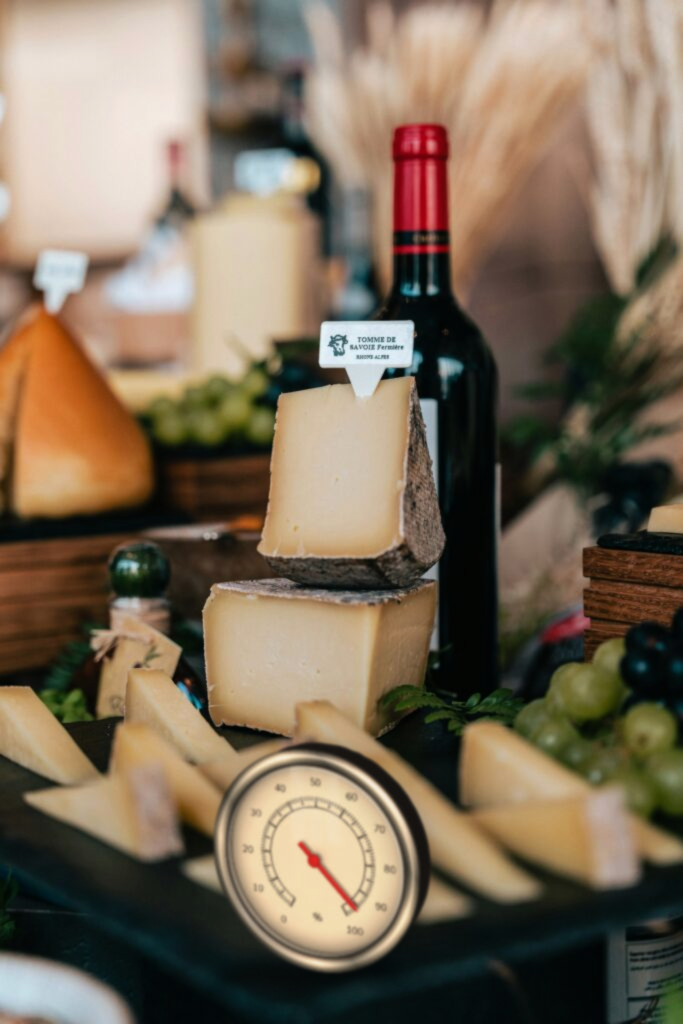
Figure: 95 %
